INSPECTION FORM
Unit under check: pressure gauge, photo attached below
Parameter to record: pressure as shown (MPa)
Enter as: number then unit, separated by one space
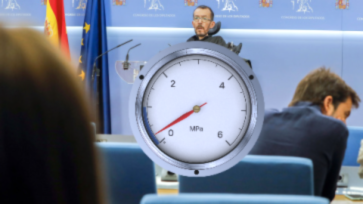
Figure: 0.25 MPa
